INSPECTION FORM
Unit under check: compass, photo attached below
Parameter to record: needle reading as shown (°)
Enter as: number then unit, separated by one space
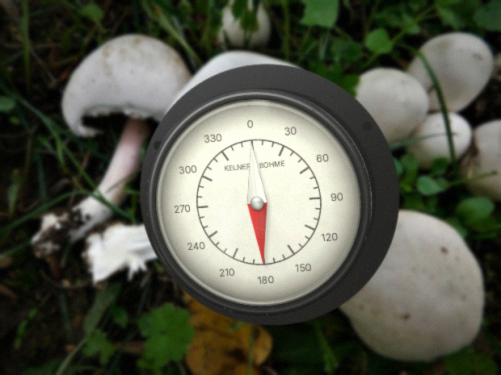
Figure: 180 °
